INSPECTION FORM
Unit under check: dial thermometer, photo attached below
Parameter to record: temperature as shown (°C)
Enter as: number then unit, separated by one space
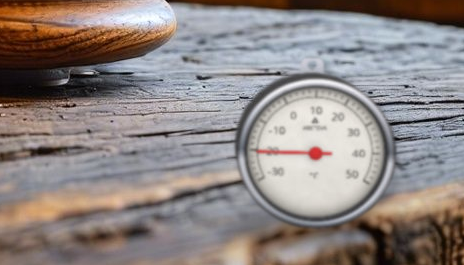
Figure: -20 °C
